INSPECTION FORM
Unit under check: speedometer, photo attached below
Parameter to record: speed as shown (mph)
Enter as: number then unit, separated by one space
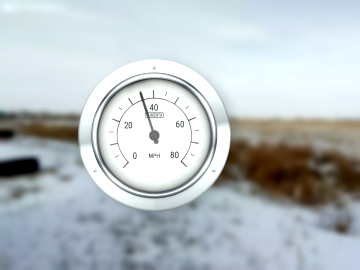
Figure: 35 mph
